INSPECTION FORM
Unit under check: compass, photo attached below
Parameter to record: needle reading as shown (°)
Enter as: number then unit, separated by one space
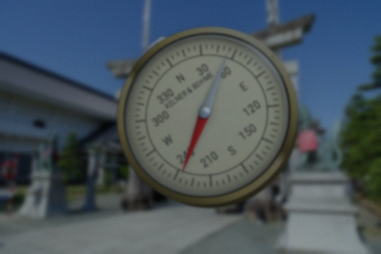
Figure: 235 °
